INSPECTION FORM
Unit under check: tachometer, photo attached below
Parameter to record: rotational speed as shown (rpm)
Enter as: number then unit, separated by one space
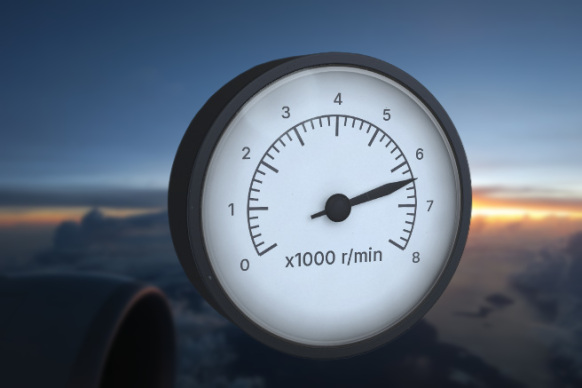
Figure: 6400 rpm
